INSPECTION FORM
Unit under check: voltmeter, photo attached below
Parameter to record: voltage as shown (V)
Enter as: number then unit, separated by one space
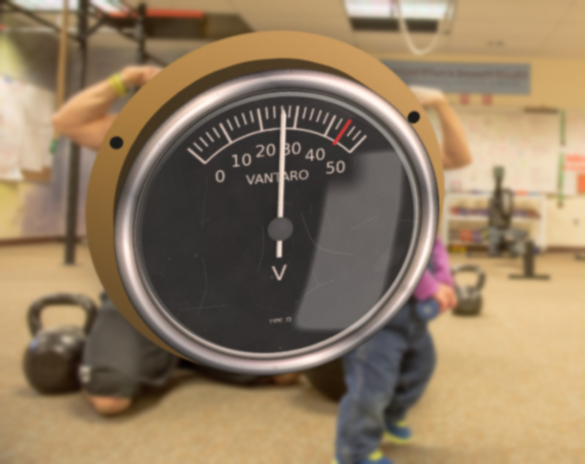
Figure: 26 V
